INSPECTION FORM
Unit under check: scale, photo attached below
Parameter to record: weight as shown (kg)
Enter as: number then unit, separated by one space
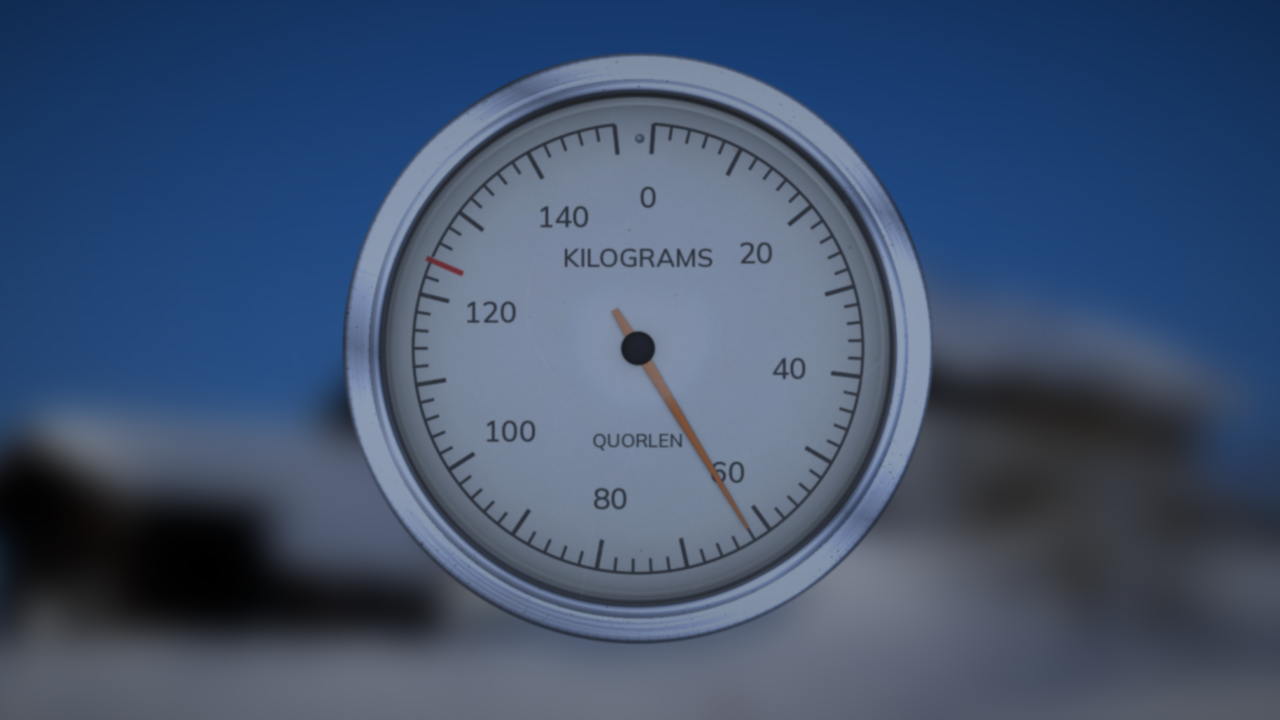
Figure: 62 kg
